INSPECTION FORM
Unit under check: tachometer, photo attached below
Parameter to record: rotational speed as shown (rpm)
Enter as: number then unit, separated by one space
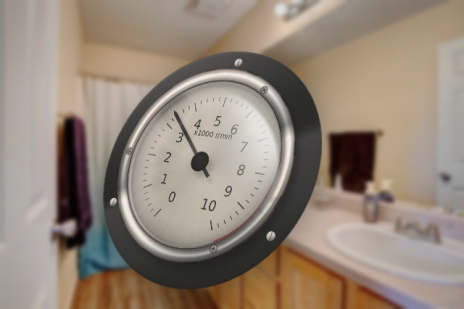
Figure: 3400 rpm
